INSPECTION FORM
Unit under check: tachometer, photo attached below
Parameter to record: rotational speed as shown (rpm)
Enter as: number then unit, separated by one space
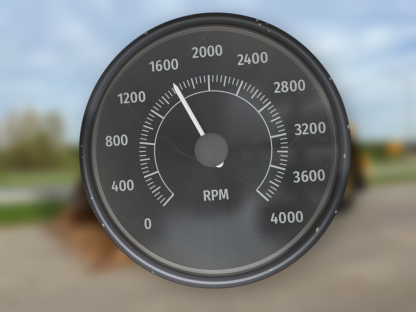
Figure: 1600 rpm
